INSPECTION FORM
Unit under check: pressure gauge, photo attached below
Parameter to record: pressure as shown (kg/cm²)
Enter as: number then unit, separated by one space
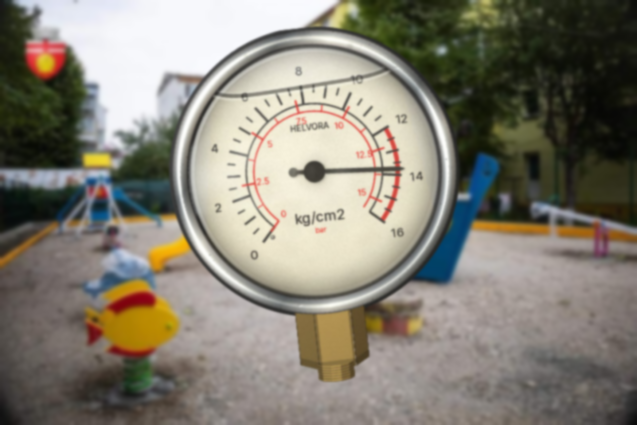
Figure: 13.75 kg/cm²
